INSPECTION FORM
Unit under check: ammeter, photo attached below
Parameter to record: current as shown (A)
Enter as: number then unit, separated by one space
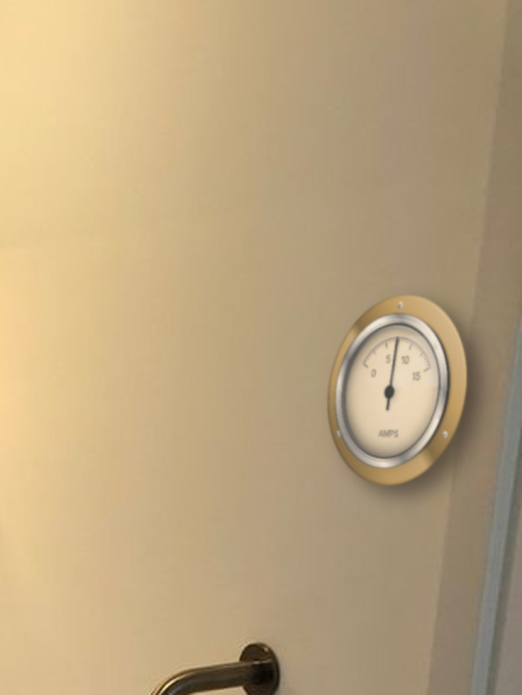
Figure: 7.5 A
